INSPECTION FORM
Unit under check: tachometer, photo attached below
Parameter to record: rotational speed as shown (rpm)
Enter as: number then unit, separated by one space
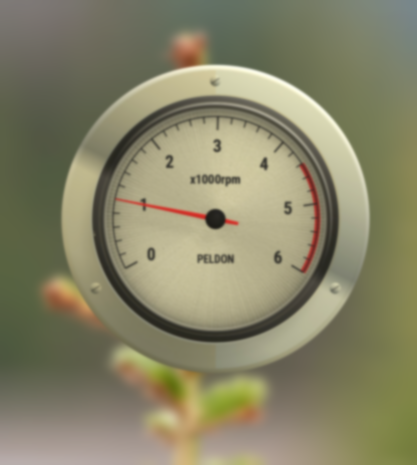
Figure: 1000 rpm
